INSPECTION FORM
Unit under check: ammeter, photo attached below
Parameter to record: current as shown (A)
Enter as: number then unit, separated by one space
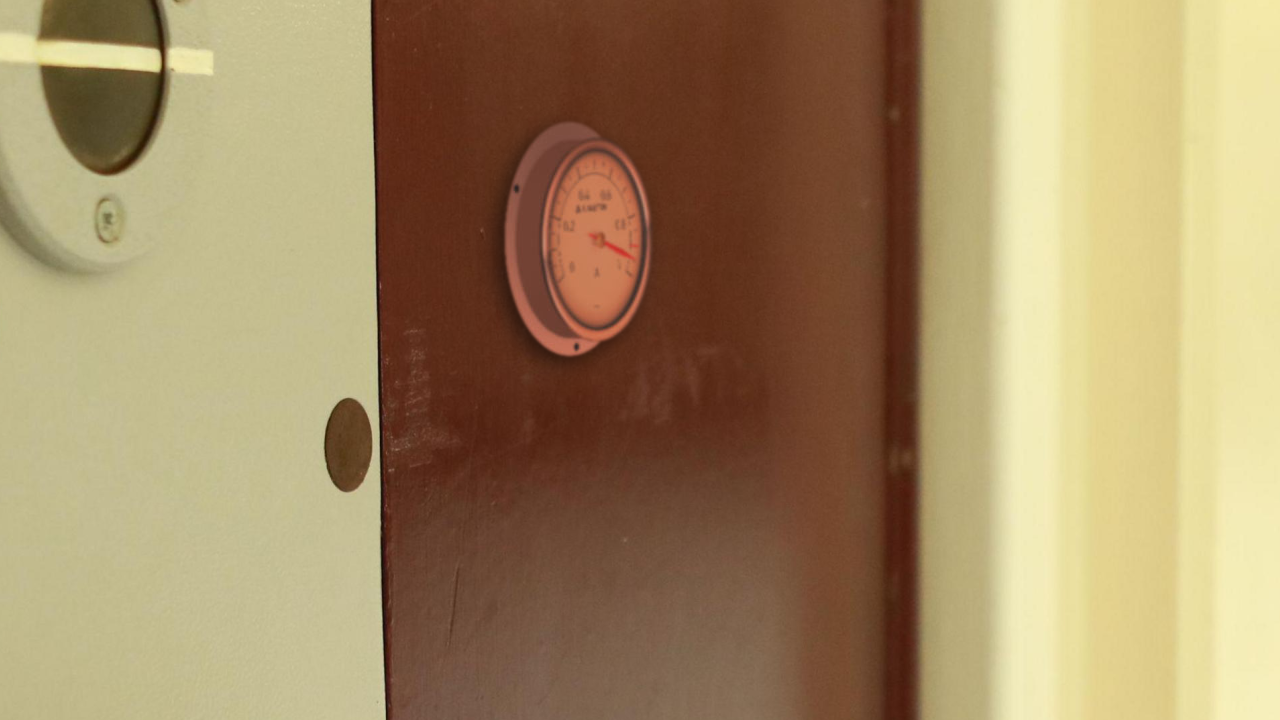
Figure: 0.95 A
